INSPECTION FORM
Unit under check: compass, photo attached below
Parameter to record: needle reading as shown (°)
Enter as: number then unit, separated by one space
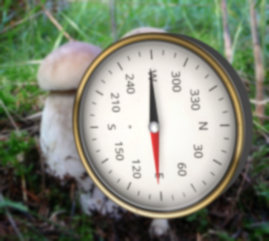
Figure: 90 °
